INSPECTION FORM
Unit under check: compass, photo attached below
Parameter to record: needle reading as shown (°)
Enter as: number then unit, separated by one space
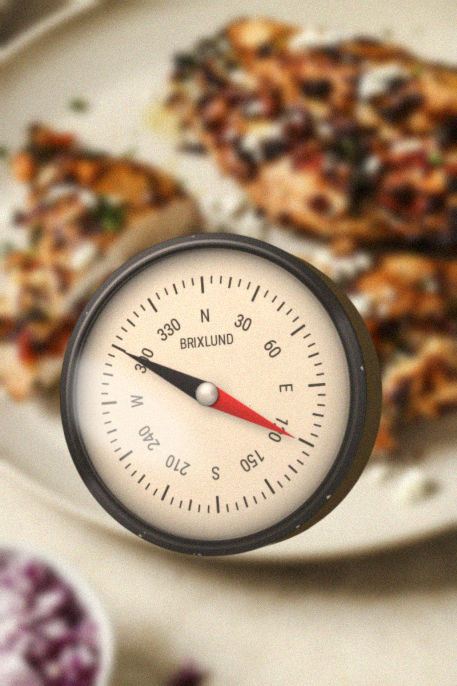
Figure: 120 °
